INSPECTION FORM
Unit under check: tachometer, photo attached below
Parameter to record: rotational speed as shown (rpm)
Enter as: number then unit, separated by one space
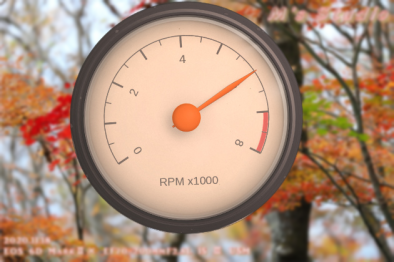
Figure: 6000 rpm
